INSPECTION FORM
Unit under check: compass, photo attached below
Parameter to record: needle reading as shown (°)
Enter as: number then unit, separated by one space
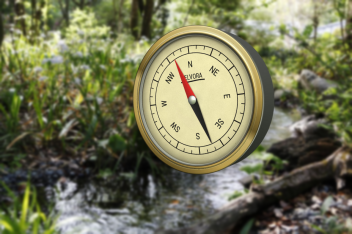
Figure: 340 °
